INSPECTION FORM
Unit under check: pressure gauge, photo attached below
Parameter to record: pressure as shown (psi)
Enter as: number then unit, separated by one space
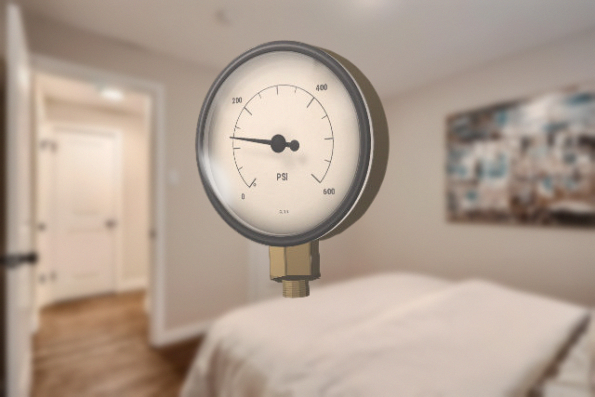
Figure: 125 psi
